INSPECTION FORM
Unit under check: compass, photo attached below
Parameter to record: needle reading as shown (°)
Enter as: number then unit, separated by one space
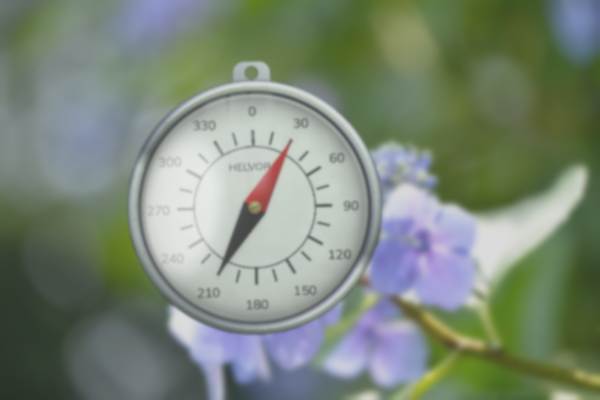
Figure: 30 °
